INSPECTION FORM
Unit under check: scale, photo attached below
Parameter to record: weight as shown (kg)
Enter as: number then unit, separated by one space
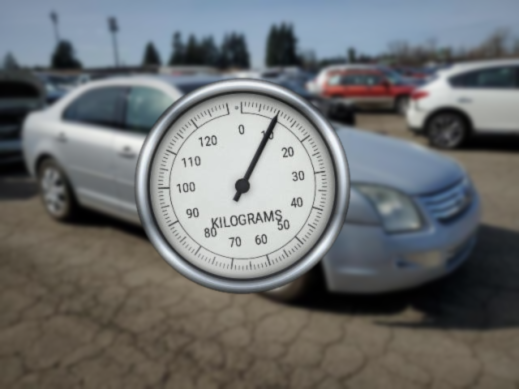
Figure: 10 kg
